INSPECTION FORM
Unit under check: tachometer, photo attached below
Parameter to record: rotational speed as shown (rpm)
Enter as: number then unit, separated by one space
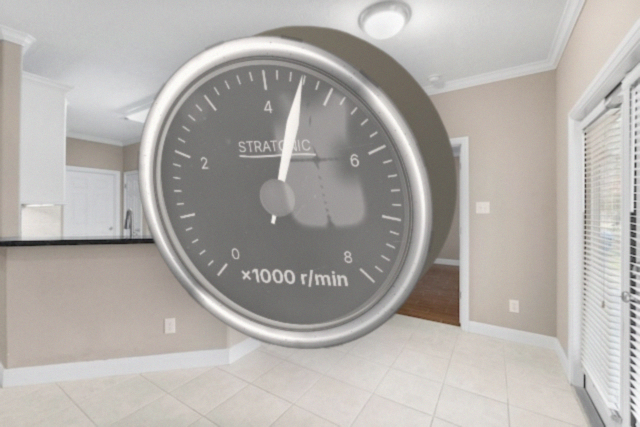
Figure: 4600 rpm
